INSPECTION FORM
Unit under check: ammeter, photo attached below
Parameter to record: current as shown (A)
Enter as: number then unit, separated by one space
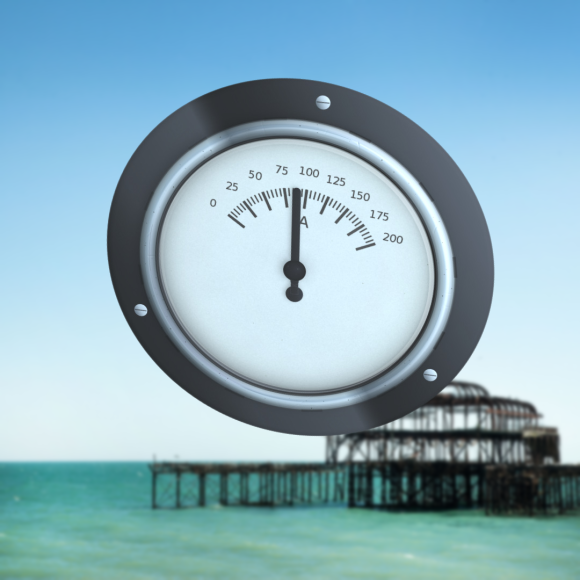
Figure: 90 A
